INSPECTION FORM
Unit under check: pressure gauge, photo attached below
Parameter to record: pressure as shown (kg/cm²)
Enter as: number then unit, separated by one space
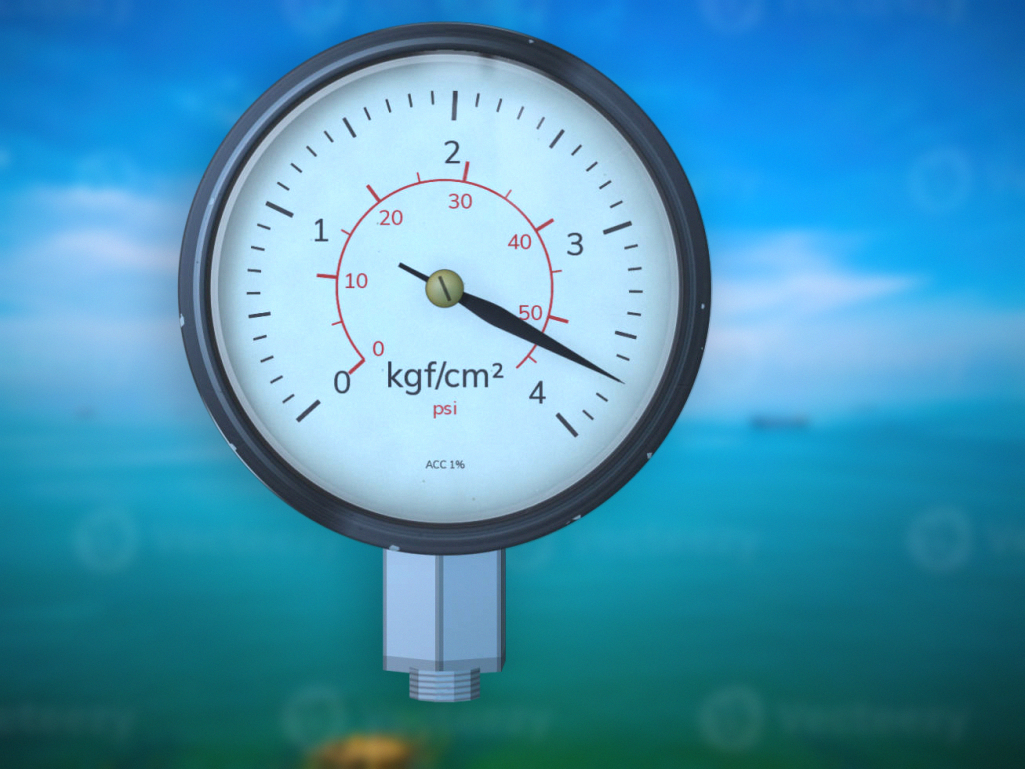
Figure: 3.7 kg/cm²
